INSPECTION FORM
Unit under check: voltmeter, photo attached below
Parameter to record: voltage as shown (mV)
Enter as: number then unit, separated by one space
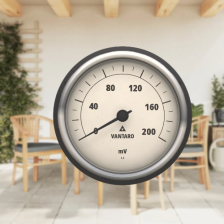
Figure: 0 mV
